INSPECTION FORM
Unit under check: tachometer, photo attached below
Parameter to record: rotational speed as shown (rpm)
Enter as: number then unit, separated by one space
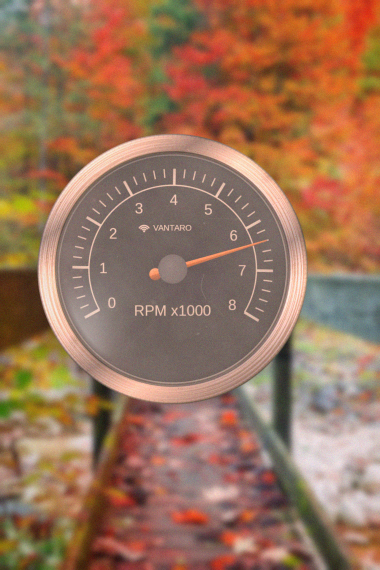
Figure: 6400 rpm
